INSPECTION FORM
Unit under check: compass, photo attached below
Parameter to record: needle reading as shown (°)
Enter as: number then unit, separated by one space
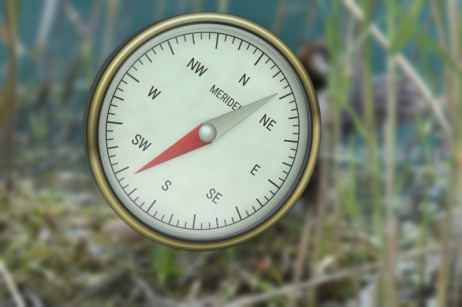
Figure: 205 °
